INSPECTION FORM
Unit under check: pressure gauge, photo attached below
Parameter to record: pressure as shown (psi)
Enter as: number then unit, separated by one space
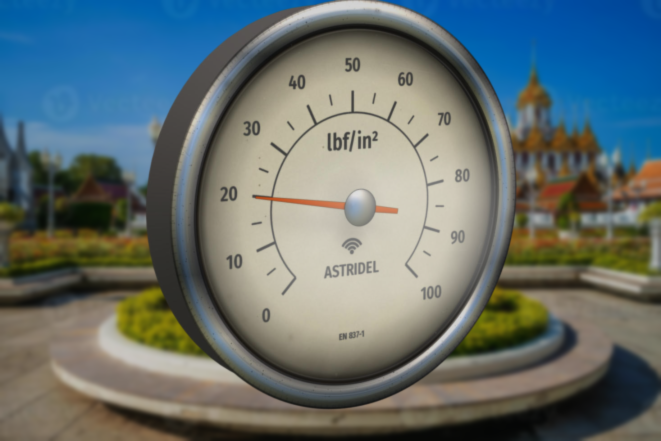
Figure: 20 psi
